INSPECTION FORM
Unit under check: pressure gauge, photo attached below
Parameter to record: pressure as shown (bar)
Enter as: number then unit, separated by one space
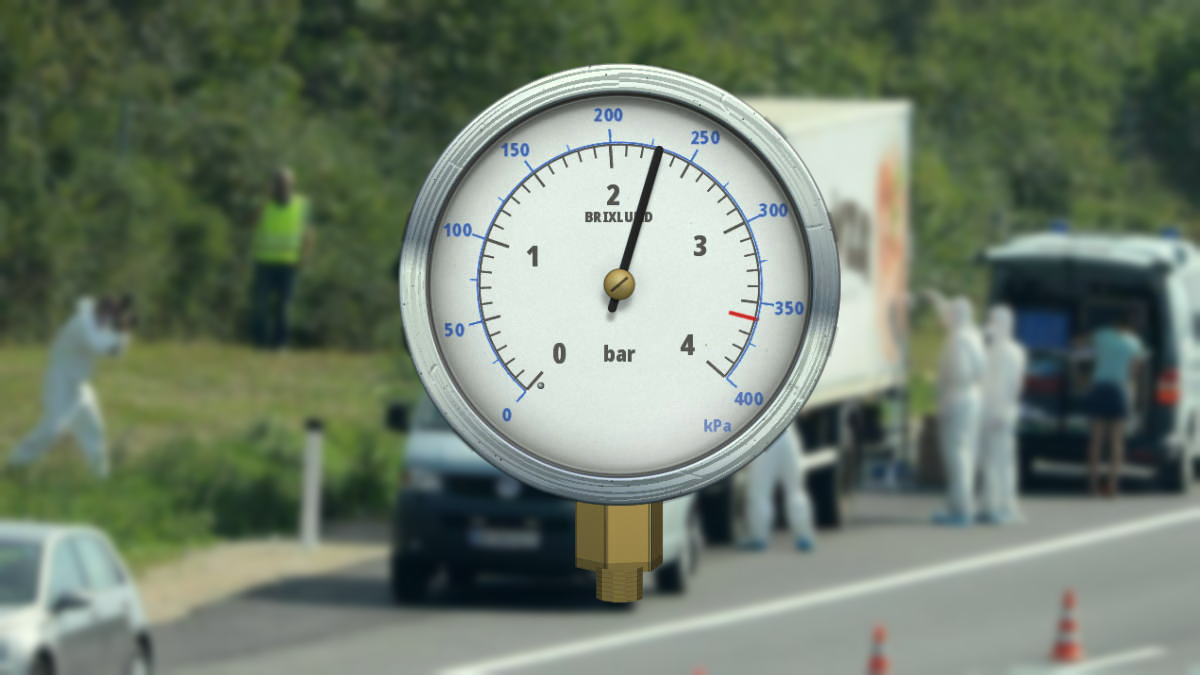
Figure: 2.3 bar
